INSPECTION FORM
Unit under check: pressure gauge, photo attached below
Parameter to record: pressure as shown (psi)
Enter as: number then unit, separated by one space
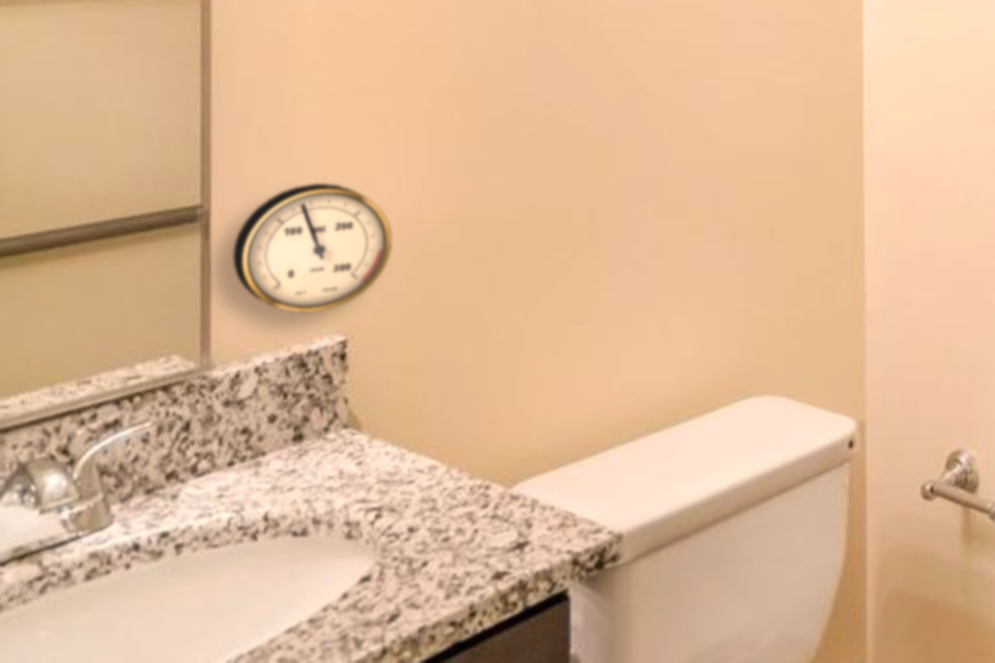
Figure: 130 psi
